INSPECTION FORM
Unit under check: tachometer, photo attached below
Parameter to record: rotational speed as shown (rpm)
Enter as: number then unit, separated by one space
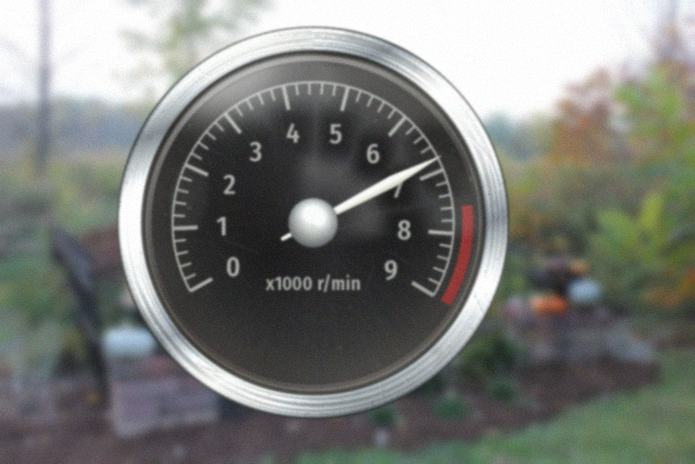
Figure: 6800 rpm
